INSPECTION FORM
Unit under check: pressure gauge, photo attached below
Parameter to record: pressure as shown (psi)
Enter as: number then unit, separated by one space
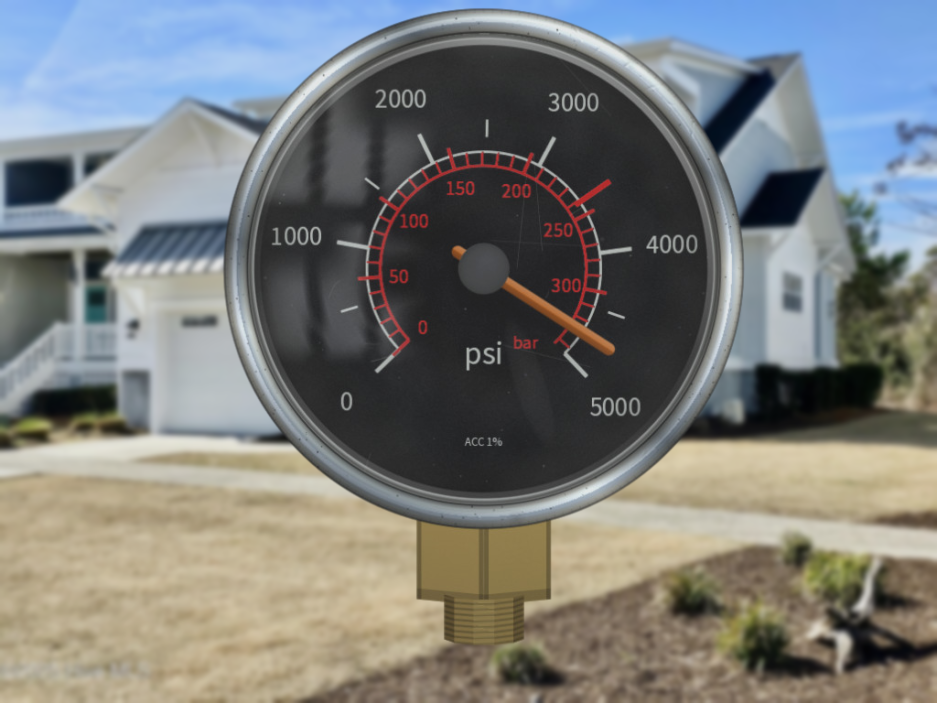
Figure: 4750 psi
